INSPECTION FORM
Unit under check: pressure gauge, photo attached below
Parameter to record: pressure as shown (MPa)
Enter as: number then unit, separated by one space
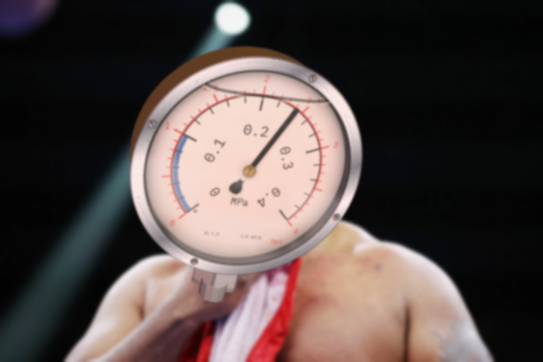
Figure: 0.24 MPa
